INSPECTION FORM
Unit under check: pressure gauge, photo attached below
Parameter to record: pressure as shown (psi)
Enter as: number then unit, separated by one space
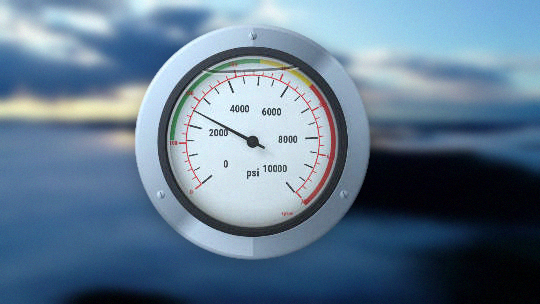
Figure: 2500 psi
